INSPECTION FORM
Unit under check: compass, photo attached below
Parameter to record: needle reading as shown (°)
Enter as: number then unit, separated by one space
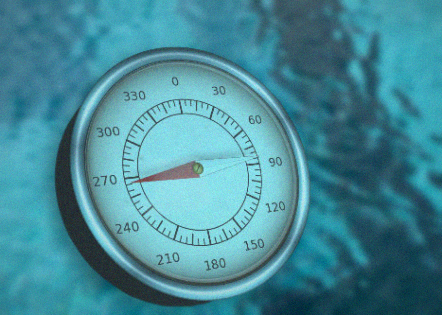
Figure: 265 °
